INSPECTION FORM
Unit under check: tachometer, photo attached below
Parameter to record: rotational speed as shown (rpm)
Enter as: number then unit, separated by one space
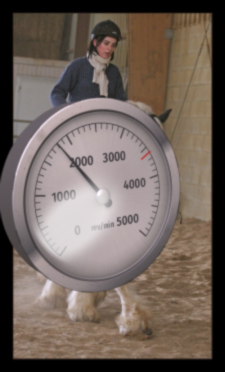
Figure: 1800 rpm
